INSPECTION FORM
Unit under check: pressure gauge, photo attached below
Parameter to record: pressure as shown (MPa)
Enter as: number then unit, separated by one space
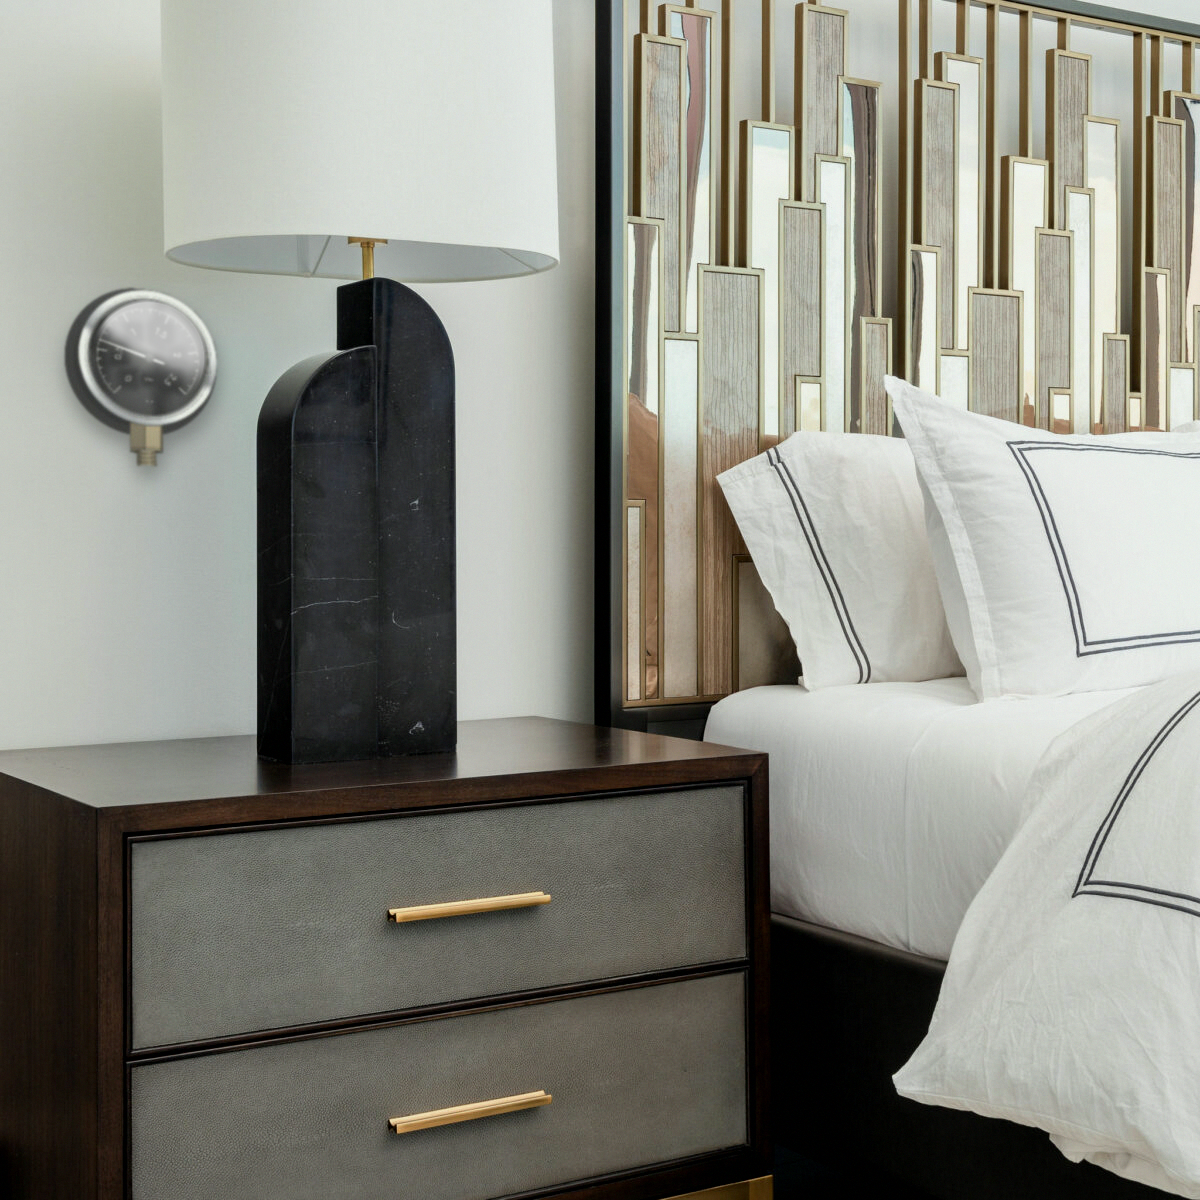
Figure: 0.6 MPa
